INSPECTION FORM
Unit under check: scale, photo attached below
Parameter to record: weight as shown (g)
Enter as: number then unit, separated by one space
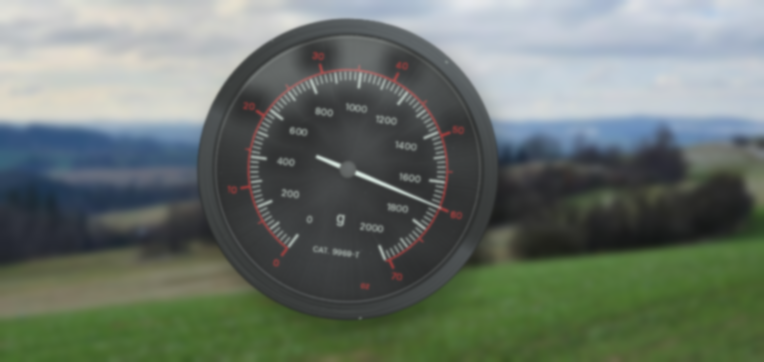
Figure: 1700 g
